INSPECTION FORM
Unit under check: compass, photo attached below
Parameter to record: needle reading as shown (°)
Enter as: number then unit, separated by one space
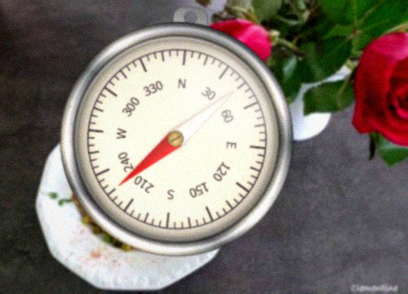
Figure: 225 °
